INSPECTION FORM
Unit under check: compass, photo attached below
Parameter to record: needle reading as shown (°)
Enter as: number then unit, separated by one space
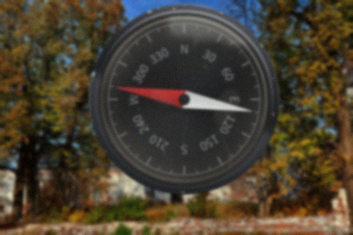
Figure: 280 °
